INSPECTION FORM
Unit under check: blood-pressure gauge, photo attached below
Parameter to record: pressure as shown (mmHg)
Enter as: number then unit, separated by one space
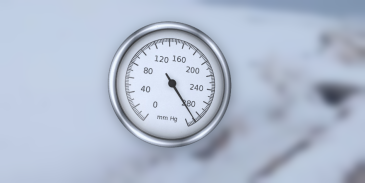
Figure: 290 mmHg
